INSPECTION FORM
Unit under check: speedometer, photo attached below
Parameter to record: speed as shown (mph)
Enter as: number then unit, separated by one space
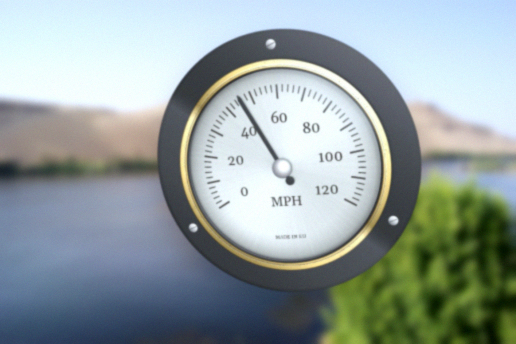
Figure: 46 mph
